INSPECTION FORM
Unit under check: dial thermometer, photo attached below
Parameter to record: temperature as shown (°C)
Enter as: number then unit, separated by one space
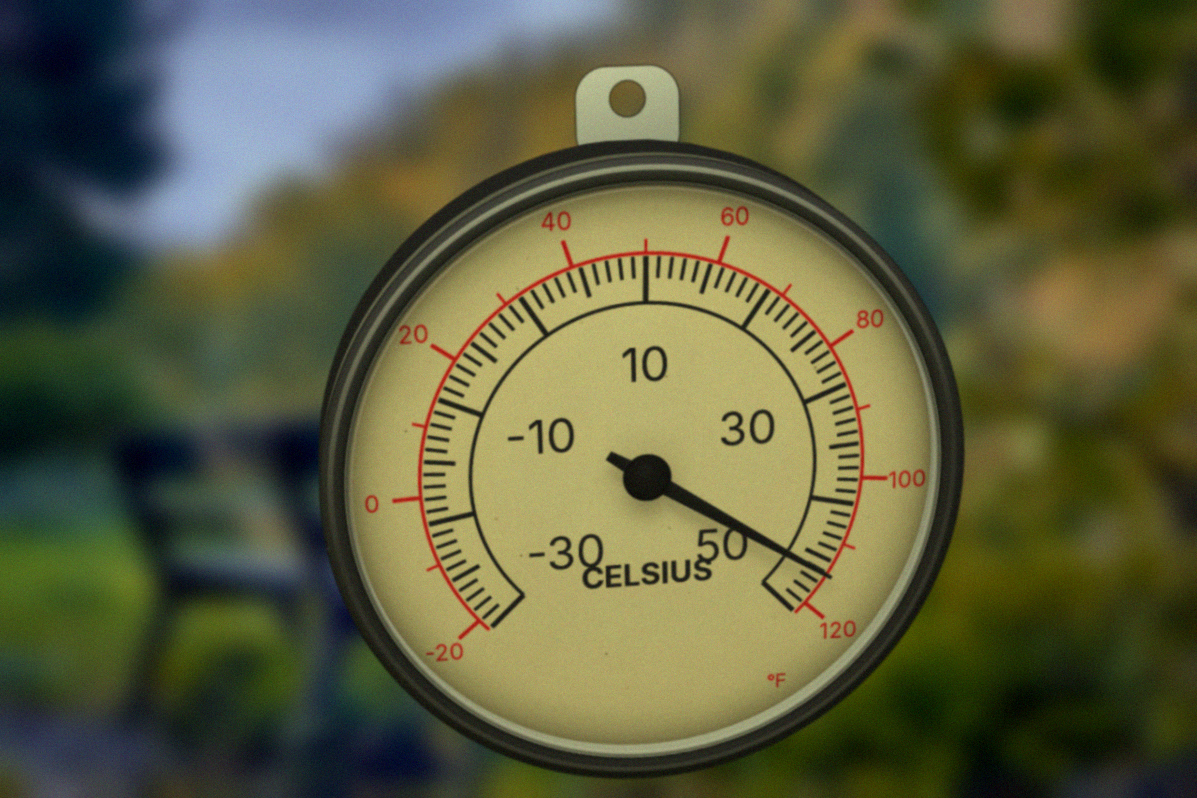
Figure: 46 °C
